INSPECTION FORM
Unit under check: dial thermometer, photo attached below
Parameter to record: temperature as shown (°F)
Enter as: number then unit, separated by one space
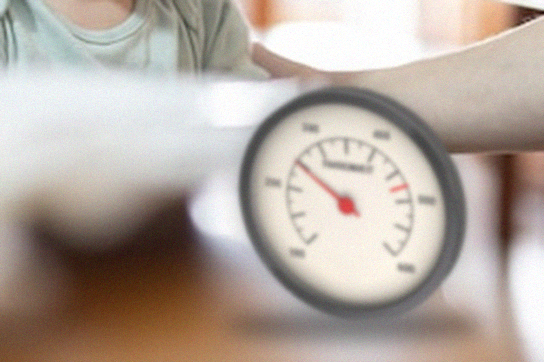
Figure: 250 °F
